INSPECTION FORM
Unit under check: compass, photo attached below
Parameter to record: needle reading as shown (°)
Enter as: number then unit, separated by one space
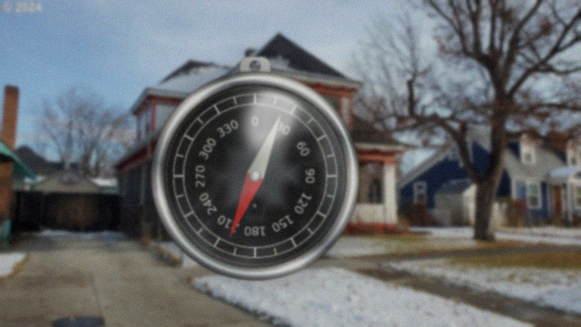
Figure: 202.5 °
